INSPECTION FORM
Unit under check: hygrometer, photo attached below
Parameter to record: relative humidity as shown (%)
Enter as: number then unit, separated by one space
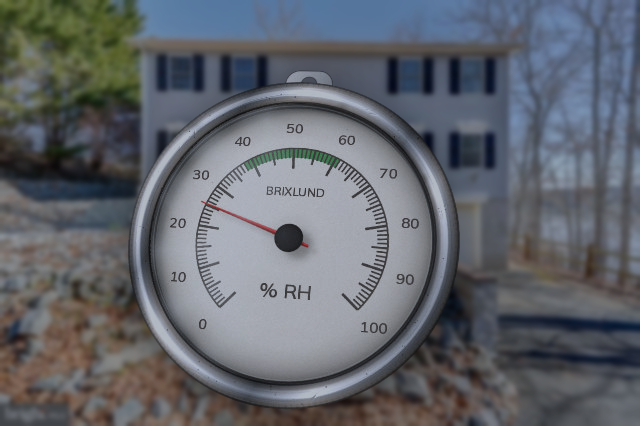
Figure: 25 %
